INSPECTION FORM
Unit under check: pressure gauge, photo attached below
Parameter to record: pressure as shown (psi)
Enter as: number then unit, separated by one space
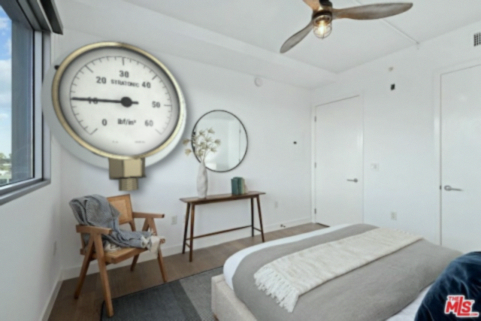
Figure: 10 psi
